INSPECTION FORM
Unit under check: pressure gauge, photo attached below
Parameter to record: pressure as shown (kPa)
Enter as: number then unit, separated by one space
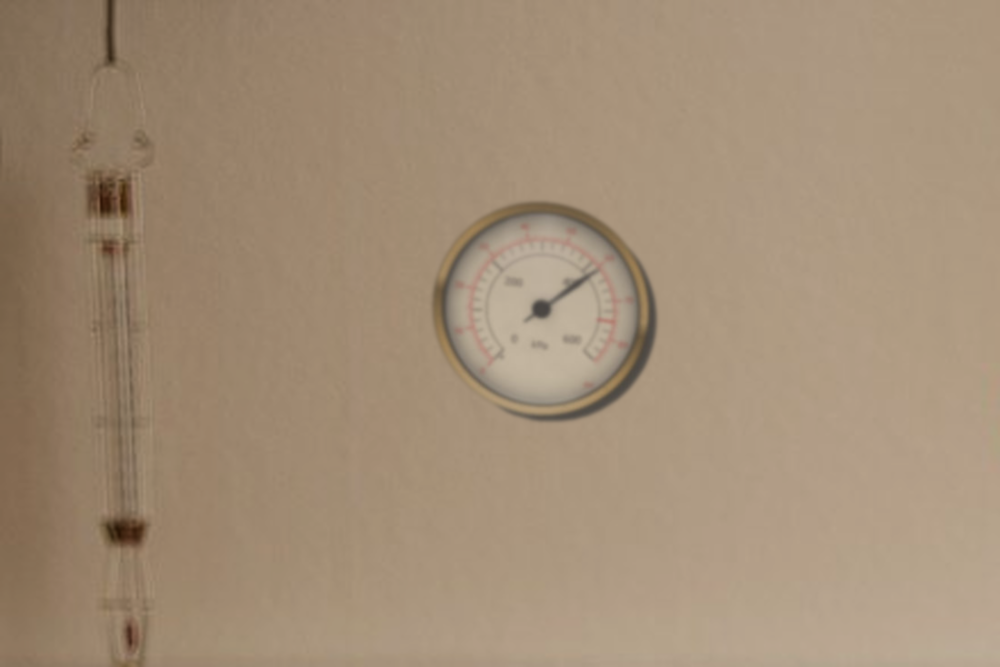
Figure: 420 kPa
